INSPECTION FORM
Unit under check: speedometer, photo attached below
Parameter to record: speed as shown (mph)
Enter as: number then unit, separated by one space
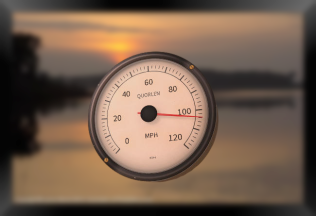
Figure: 104 mph
